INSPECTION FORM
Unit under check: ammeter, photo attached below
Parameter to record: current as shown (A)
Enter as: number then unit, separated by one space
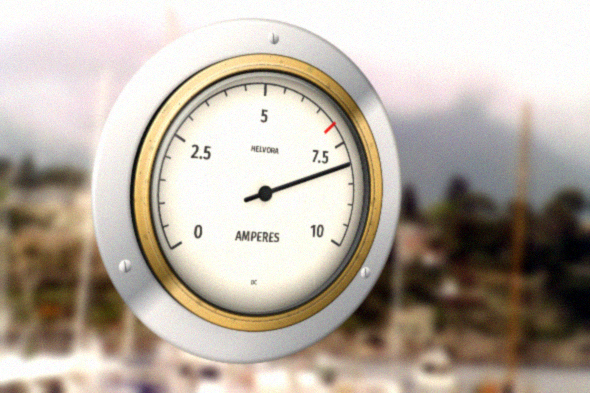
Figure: 8 A
